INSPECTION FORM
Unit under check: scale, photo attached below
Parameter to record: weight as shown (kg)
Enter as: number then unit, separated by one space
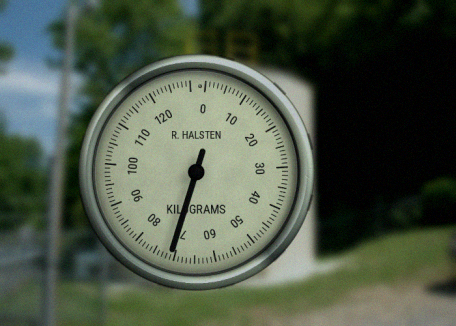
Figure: 71 kg
